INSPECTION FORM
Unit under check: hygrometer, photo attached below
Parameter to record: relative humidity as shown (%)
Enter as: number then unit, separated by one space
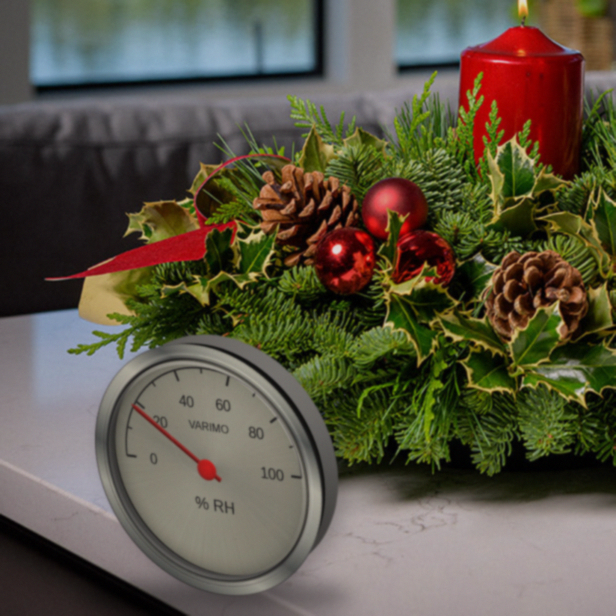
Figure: 20 %
